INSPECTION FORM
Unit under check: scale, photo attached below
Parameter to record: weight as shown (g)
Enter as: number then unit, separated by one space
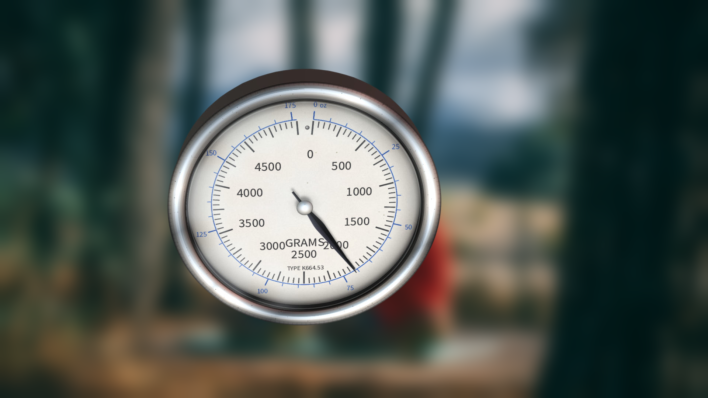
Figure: 2000 g
